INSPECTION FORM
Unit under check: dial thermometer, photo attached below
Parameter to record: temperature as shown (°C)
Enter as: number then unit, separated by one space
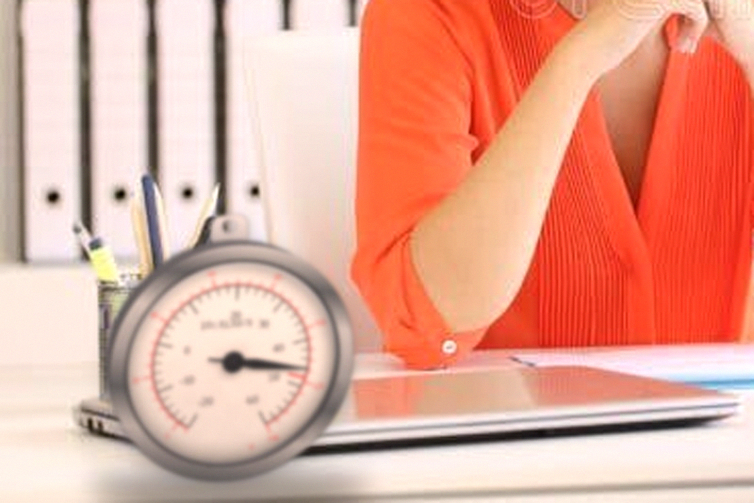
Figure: 46 °C
